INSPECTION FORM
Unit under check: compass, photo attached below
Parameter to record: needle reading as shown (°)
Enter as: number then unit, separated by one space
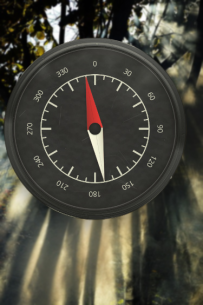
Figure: 350 °
